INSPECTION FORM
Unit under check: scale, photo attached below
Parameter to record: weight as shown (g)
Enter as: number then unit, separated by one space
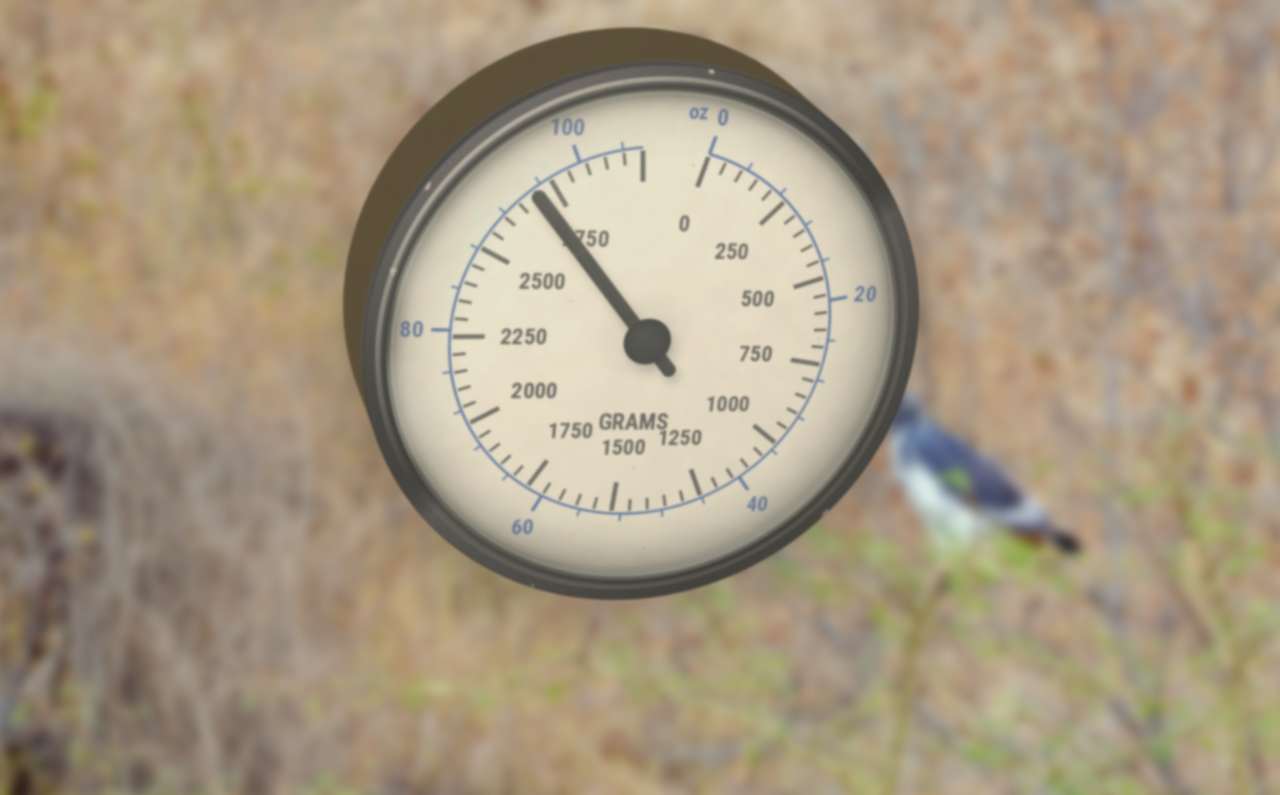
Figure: 2700 g
